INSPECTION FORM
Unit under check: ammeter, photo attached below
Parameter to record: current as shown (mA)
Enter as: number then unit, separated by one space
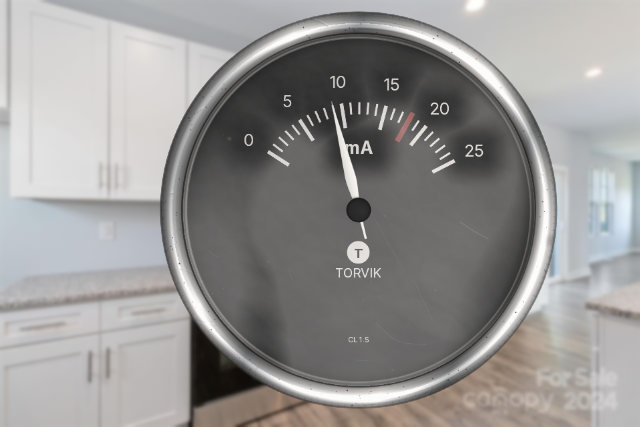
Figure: 9 mA
